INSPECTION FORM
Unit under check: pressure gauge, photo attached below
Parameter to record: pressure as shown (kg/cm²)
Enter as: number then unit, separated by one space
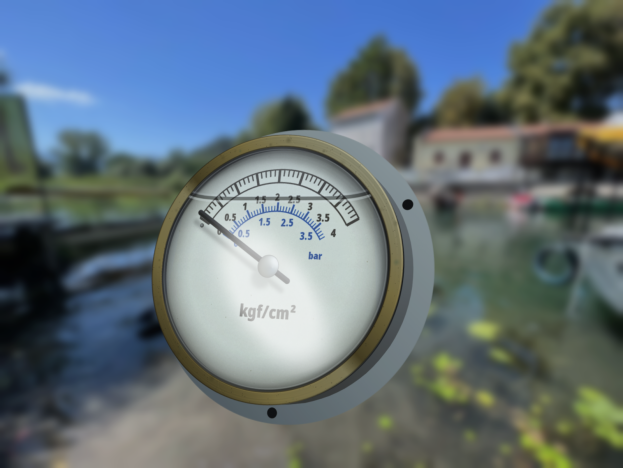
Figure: 0.1 kg/cm²
